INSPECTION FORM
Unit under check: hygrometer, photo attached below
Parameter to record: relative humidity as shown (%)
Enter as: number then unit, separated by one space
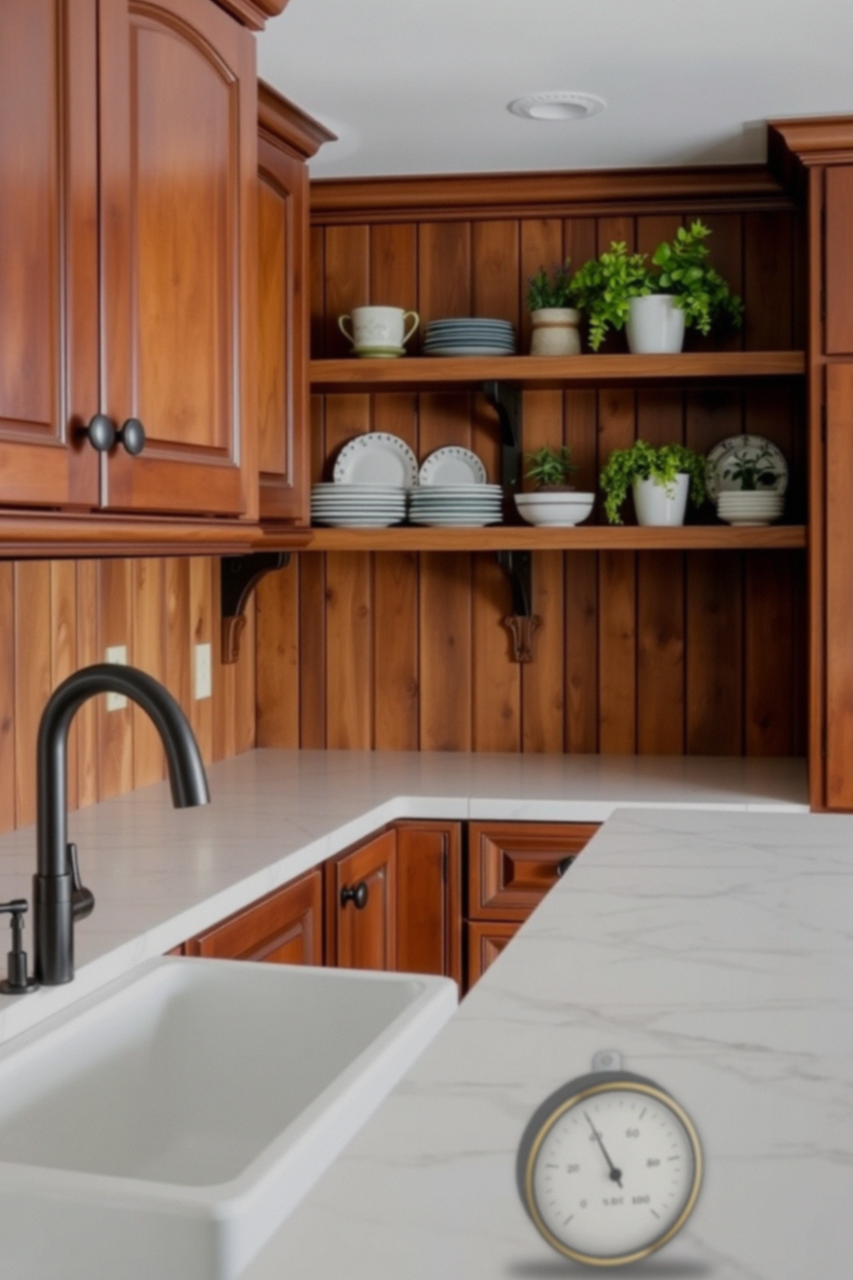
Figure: 40 %
